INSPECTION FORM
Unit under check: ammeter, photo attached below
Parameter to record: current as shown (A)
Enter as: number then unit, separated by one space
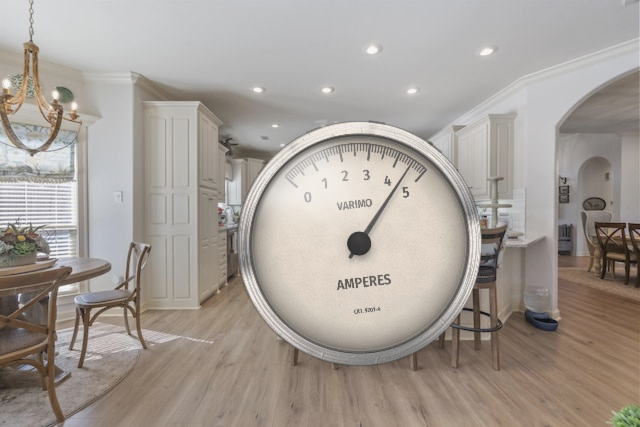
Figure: 4.5 A
